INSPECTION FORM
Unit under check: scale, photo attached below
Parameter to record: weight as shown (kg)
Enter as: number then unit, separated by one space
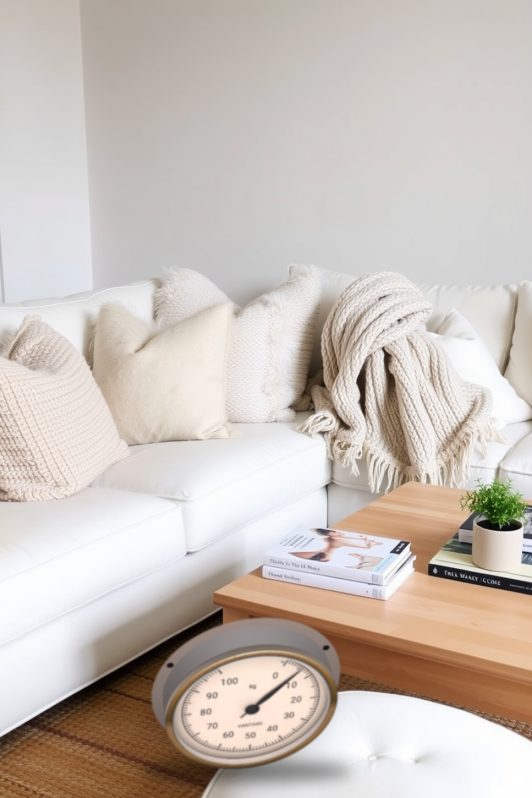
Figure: 5 kg
